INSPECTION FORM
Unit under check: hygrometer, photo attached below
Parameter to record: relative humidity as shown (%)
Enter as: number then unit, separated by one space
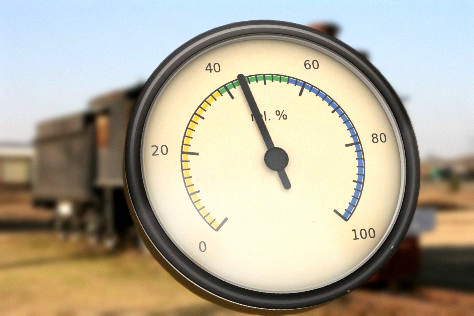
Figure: 44 %
